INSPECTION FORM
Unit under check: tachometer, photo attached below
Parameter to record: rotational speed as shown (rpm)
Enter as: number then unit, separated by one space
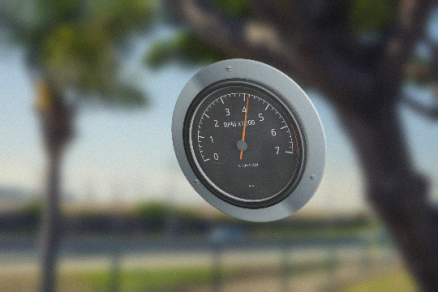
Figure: 4200 rpm
